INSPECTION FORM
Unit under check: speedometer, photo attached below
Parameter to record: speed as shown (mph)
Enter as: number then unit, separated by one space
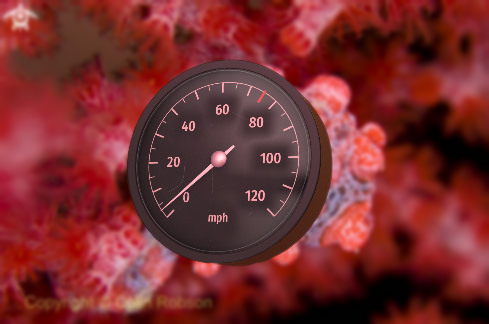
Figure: 2.5 mph
